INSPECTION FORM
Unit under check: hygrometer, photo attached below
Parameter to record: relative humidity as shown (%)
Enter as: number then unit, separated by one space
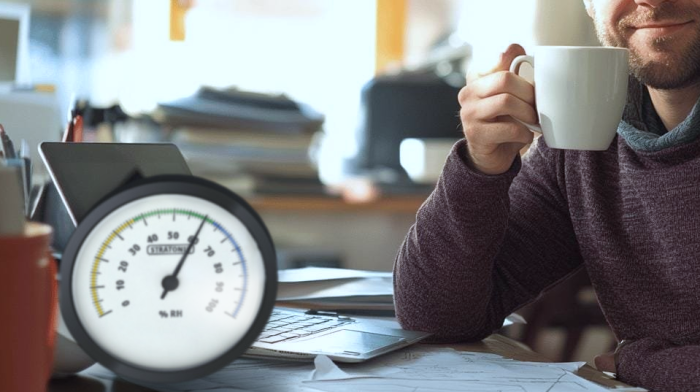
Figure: 60 %
